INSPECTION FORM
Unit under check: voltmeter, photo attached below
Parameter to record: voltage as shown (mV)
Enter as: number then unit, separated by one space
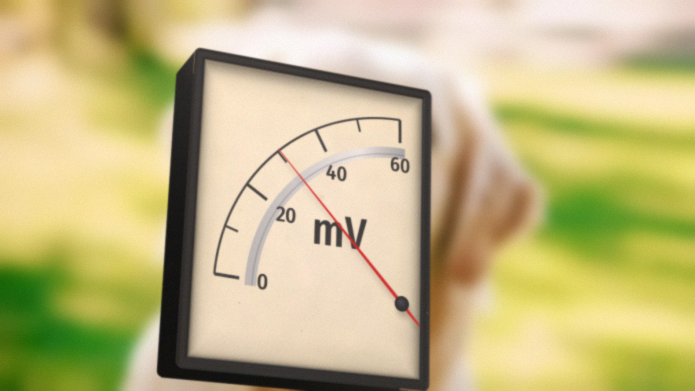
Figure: 30 mV
